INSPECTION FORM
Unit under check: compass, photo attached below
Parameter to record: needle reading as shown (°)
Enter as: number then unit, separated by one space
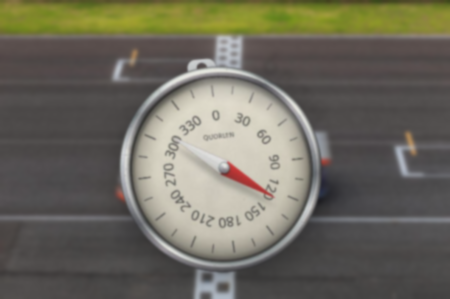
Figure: 127.5 °
